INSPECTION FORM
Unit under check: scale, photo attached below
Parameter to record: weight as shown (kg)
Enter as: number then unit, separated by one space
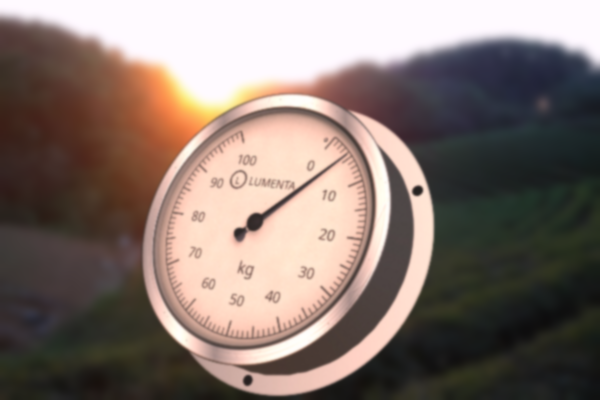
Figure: 5 kg
